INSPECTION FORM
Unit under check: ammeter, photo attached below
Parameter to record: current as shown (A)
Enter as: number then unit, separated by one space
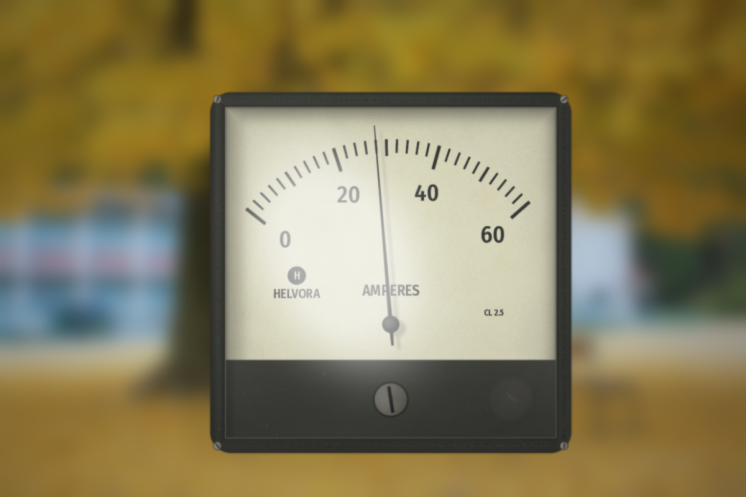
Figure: 28 A
